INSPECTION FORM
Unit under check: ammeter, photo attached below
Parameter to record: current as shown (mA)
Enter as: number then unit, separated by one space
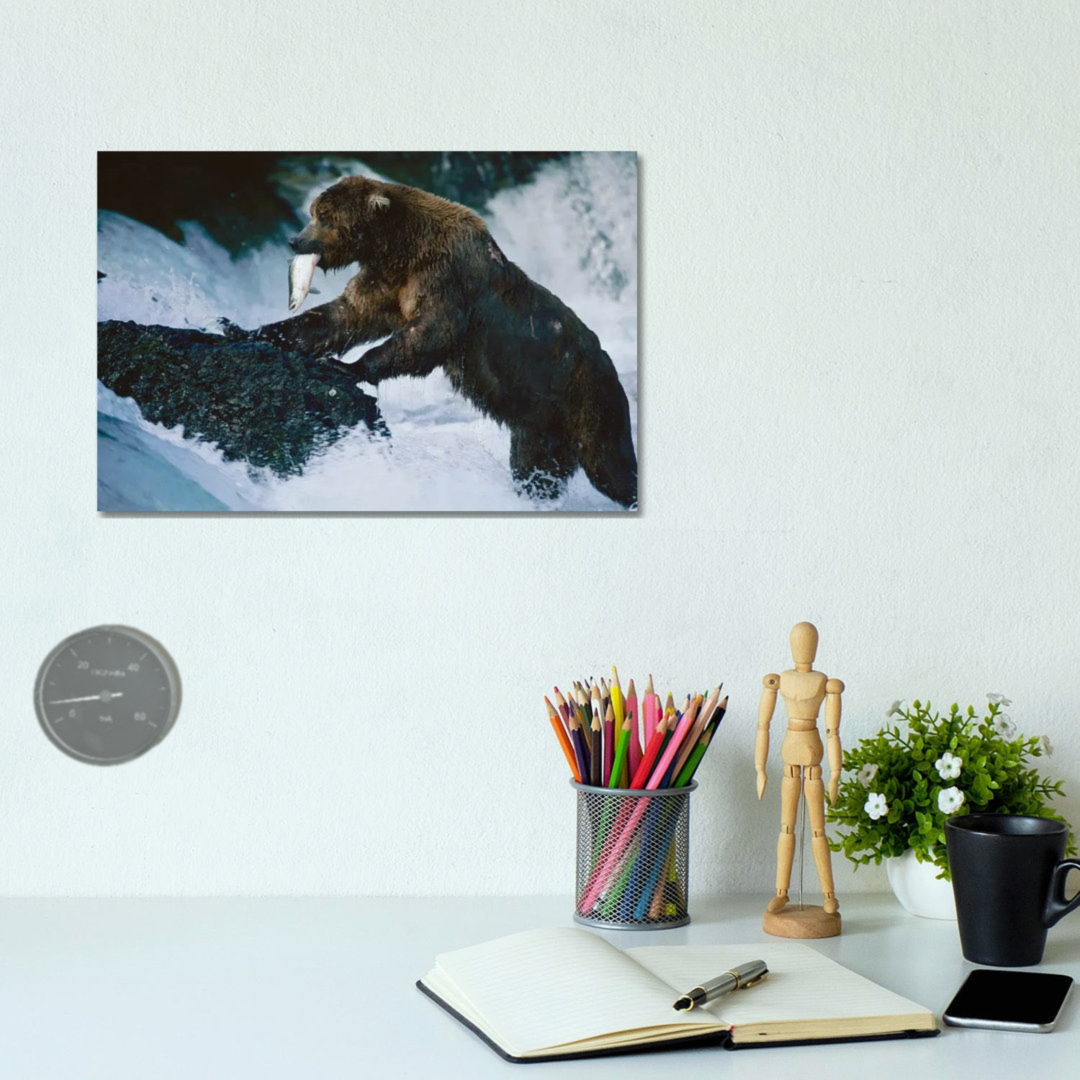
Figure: 5 mA
